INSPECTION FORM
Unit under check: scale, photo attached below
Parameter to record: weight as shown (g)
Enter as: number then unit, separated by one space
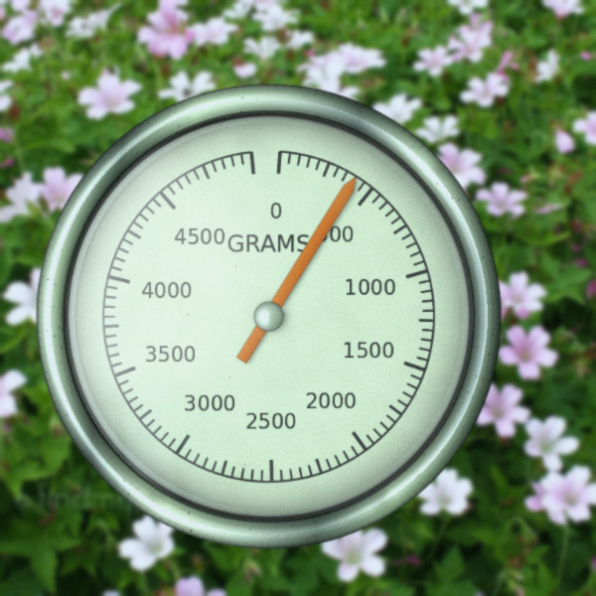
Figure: 400 g
